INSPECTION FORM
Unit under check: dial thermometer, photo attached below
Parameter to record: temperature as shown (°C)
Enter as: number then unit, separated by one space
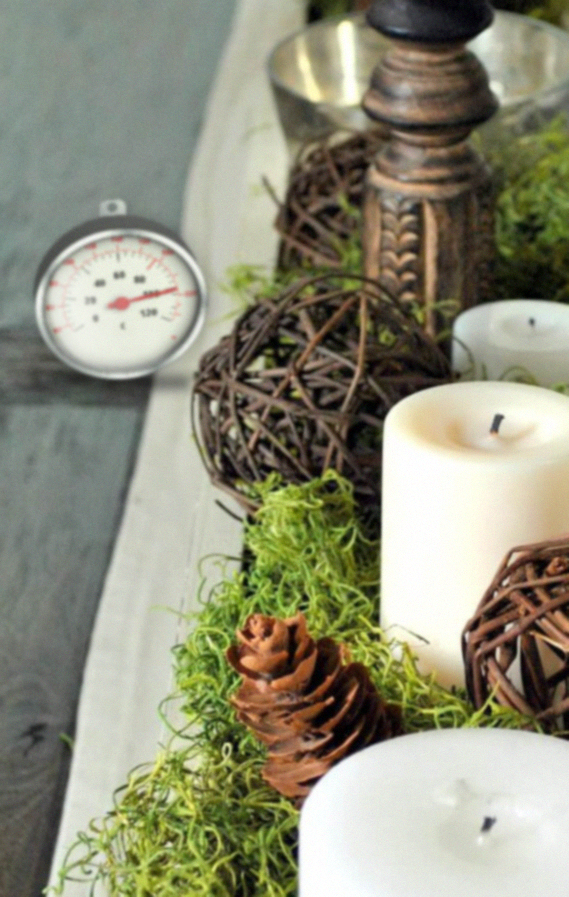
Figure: 100 °C
